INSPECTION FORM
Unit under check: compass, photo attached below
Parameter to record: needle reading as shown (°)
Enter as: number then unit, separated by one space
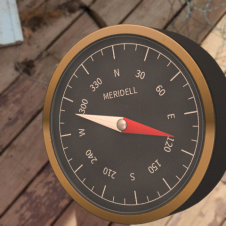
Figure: 110 °
